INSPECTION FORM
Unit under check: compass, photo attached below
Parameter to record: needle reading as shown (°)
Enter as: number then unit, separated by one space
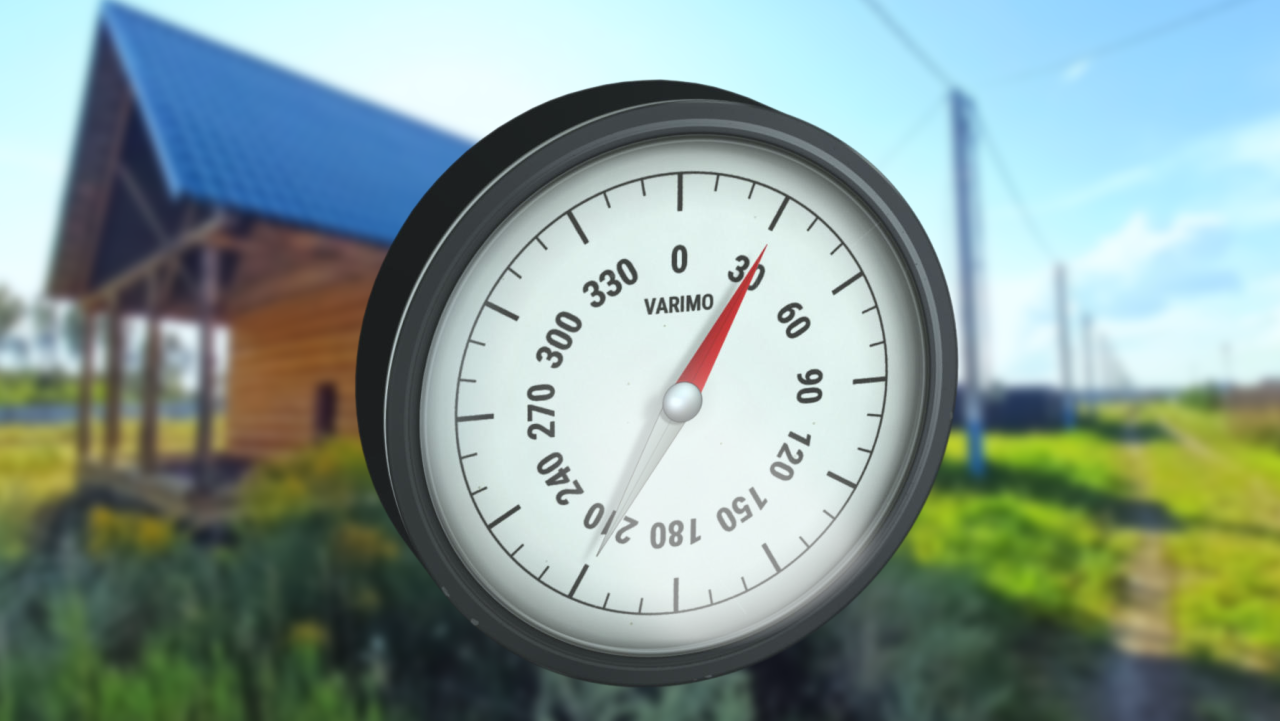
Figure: 30 °
